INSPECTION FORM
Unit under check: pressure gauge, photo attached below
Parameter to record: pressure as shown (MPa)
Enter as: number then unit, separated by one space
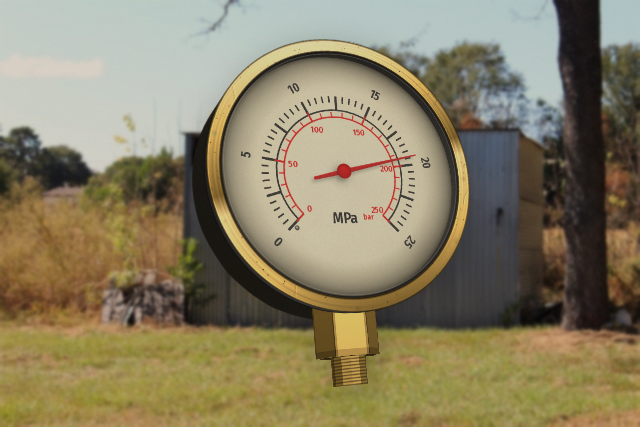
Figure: 19.5 MPa
